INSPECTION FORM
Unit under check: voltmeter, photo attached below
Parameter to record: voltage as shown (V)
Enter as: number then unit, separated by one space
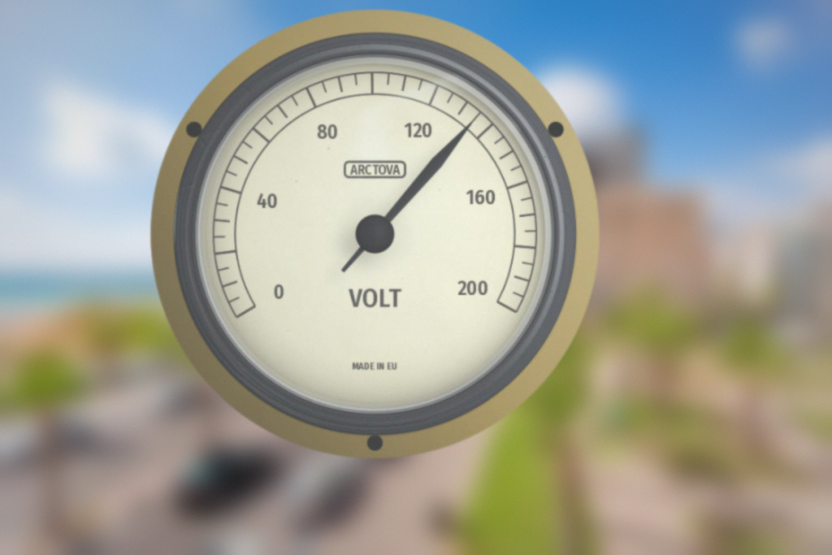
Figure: 135 V
